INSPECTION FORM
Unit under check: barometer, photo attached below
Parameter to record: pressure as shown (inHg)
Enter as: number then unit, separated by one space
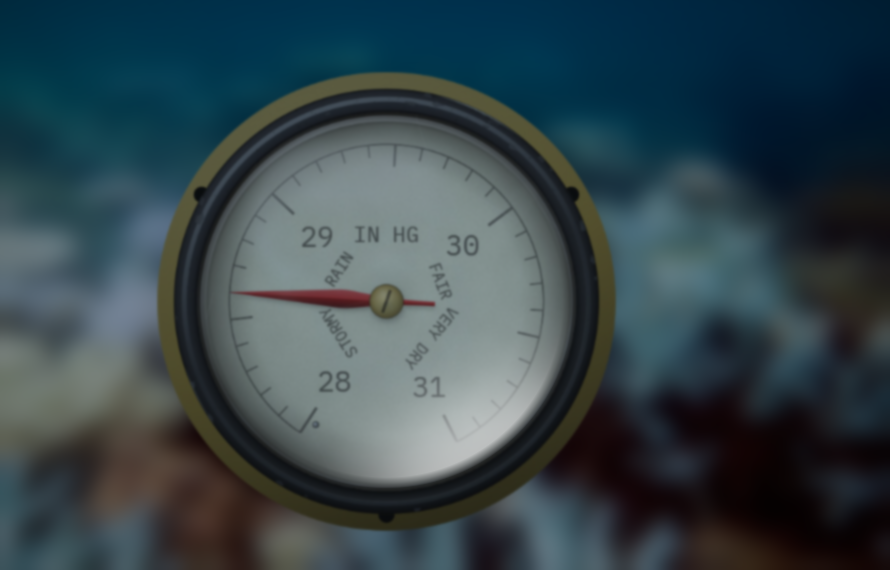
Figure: 28.6 inHg
